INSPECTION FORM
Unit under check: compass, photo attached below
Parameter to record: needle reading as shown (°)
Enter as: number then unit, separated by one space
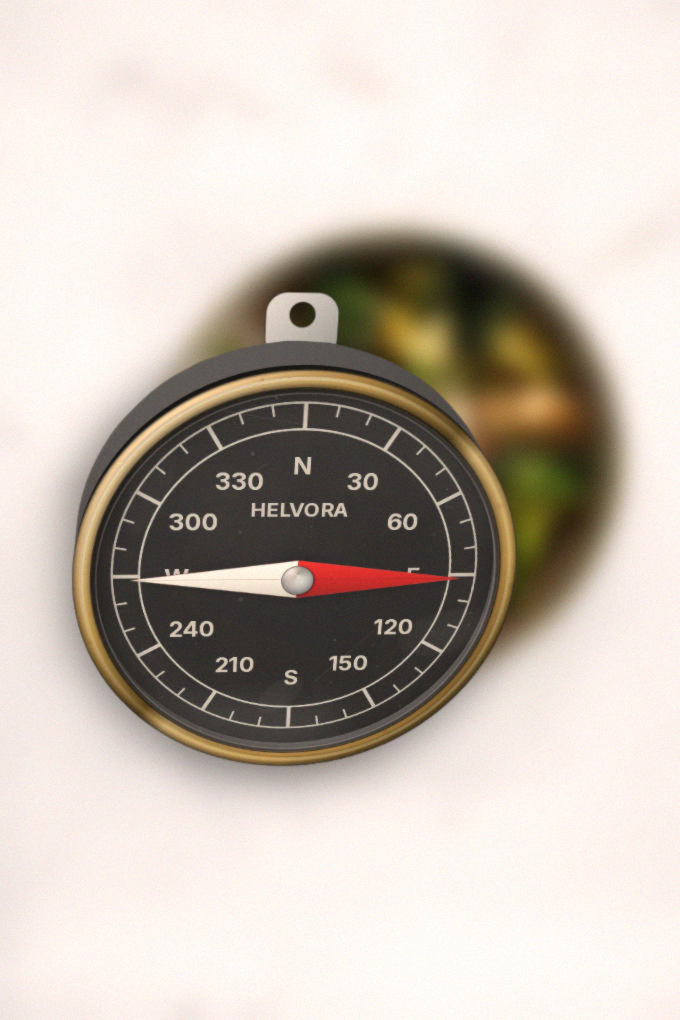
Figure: 90 °
